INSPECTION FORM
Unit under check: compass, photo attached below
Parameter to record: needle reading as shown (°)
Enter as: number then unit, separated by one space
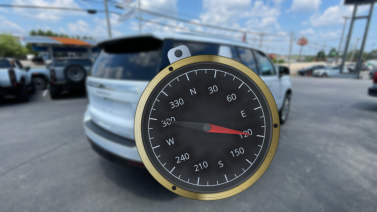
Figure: 120 °
